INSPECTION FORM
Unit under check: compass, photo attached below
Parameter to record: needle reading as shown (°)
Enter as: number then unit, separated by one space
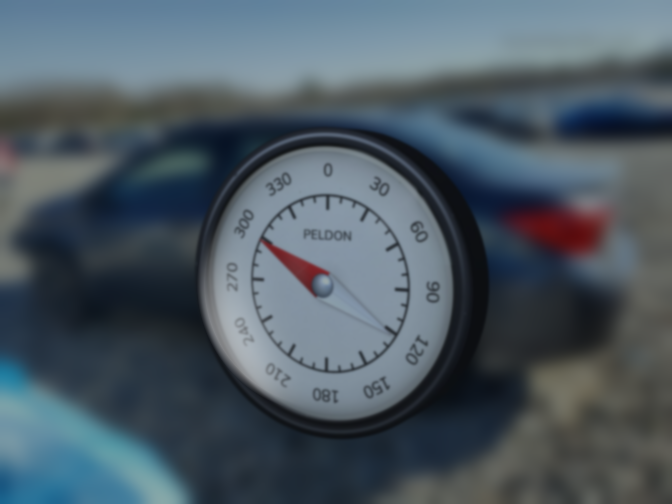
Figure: 300 °
